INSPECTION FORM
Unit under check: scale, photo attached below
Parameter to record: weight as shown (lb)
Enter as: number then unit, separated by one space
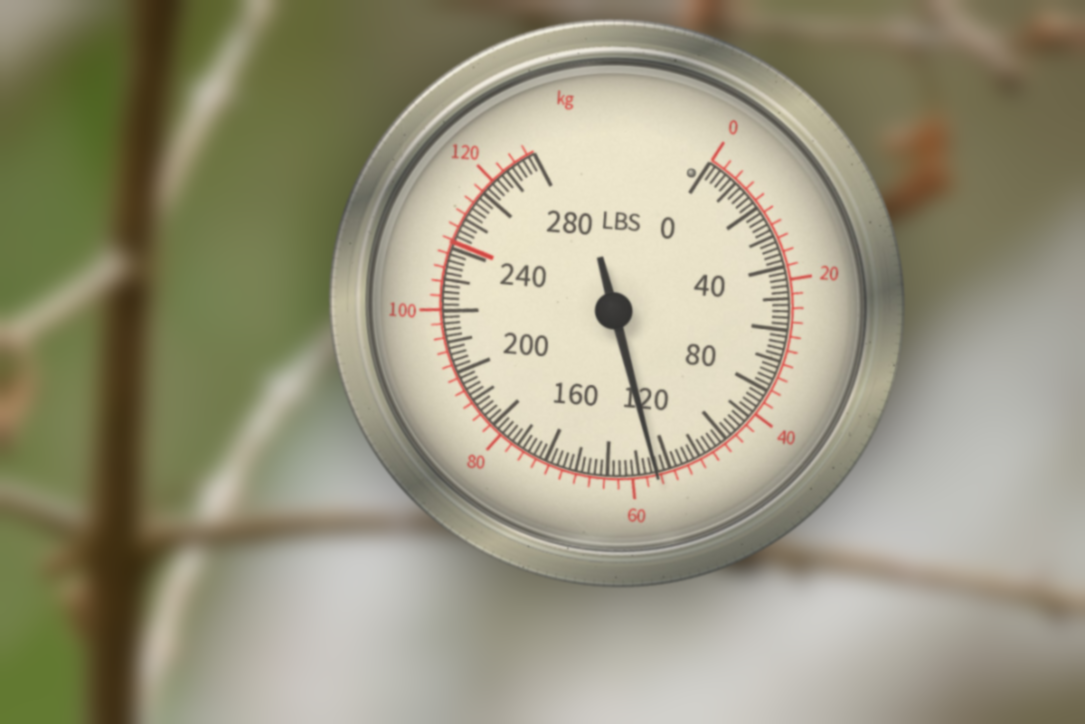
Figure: 124 lb
